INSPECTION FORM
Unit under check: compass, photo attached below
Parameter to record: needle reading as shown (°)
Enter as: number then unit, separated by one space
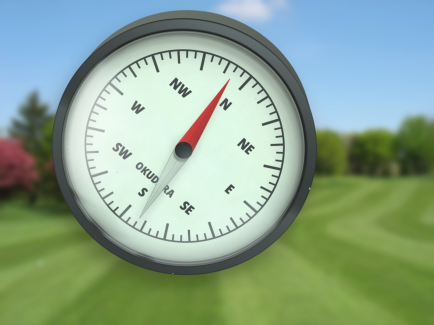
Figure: 350 °
